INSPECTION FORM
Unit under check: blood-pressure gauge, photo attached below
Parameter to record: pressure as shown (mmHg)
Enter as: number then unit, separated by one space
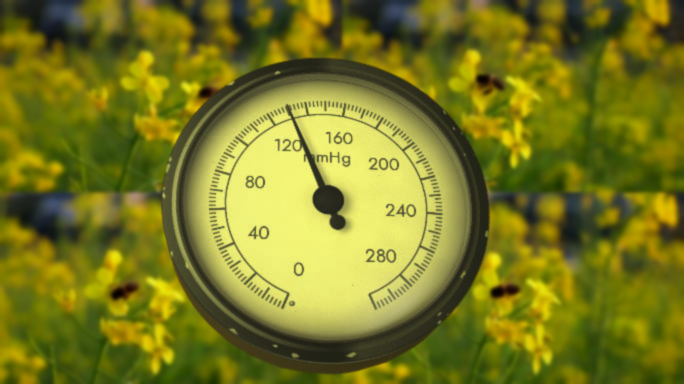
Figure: 130 mmHg
